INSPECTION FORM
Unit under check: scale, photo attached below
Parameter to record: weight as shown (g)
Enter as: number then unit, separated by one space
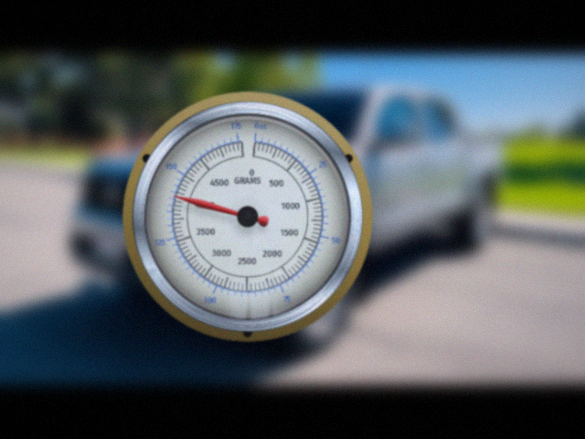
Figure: 4000 g
